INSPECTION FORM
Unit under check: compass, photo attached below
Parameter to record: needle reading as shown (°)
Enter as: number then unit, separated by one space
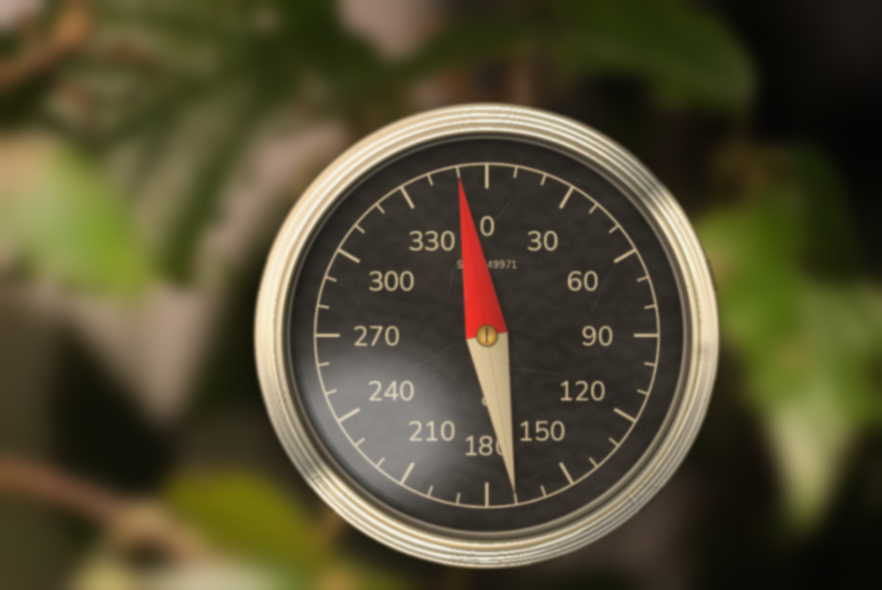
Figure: 350 °
